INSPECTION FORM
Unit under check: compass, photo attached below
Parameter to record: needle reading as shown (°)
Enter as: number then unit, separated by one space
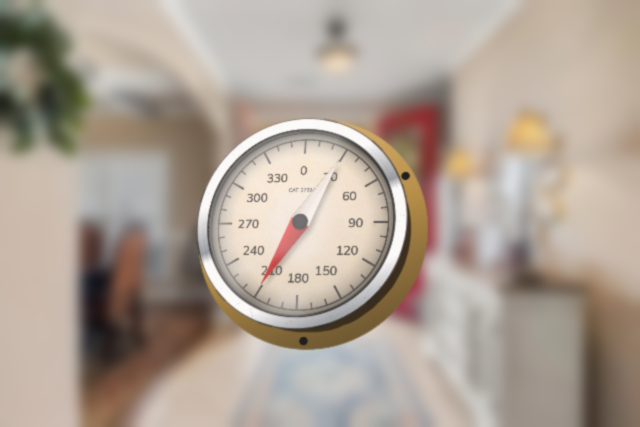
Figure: 210 °
